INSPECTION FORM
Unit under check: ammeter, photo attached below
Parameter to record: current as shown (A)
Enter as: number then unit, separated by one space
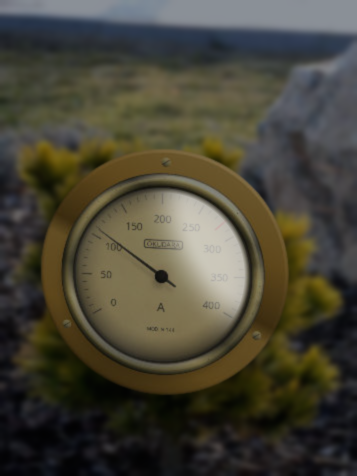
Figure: 110 A
